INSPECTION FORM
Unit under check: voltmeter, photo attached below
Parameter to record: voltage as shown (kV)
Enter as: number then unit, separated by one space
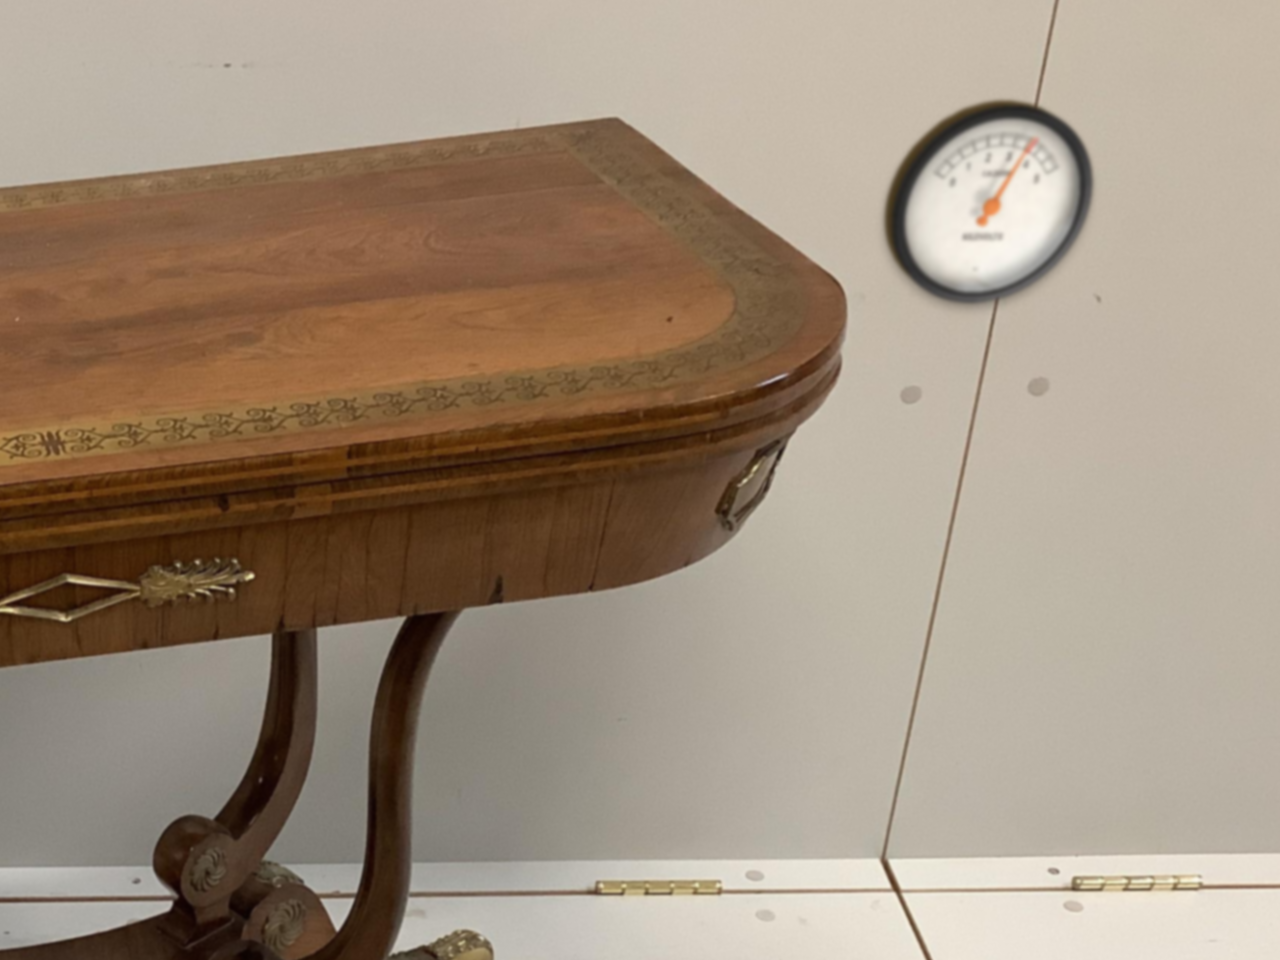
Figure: 3.5 kV
